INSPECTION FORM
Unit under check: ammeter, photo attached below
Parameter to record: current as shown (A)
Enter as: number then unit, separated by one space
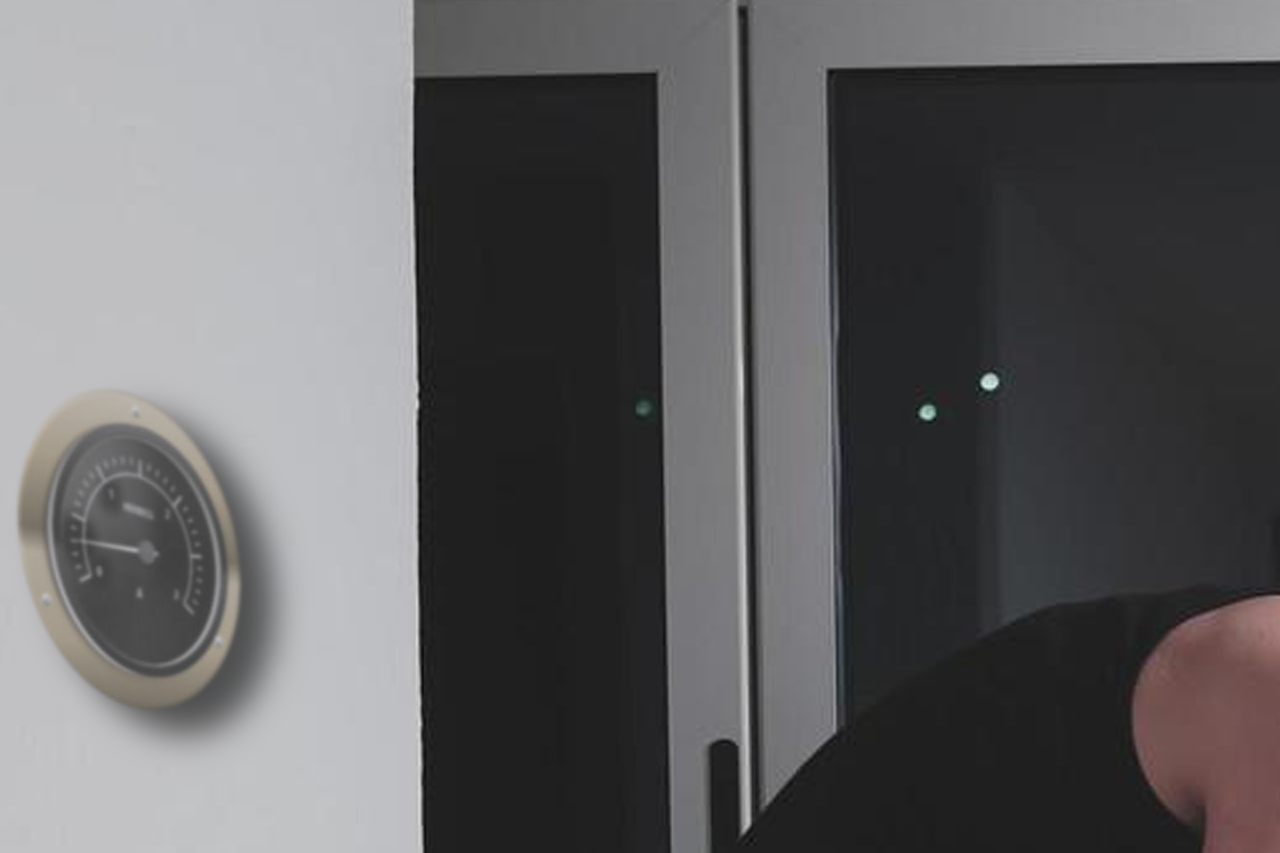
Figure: 0.3 A
